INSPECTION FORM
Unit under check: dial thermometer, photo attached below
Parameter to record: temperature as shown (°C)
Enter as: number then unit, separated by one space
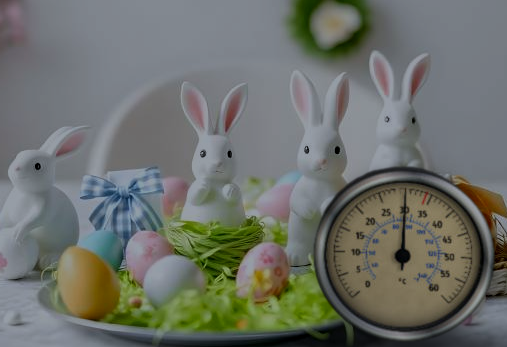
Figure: 30 °C
